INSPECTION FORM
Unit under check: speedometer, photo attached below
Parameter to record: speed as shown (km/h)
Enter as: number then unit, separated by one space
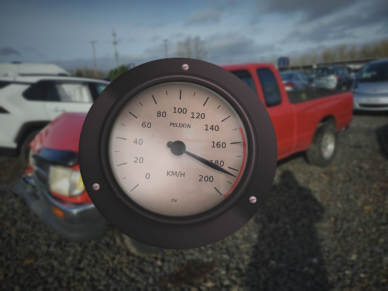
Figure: 185 km/h
